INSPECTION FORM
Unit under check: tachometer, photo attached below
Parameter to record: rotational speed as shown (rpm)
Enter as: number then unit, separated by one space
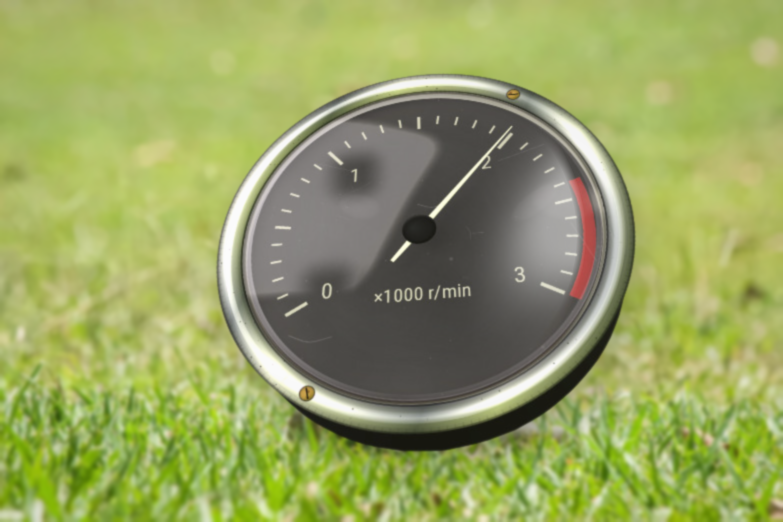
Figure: 2000 rpm
